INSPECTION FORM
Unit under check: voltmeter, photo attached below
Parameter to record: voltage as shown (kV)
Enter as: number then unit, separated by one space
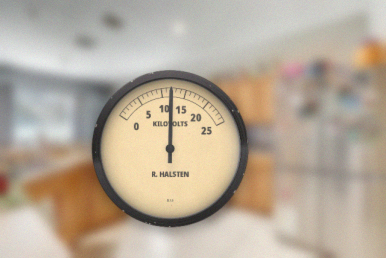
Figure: 12 kV
